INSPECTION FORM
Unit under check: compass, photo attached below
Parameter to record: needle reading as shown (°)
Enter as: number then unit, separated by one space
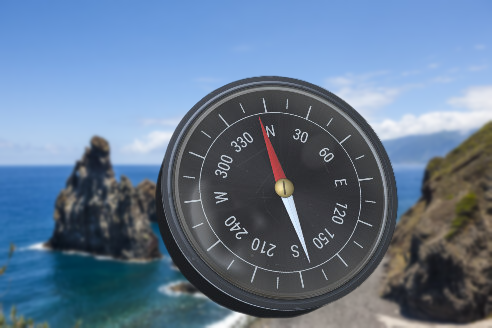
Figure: 352.5 °
